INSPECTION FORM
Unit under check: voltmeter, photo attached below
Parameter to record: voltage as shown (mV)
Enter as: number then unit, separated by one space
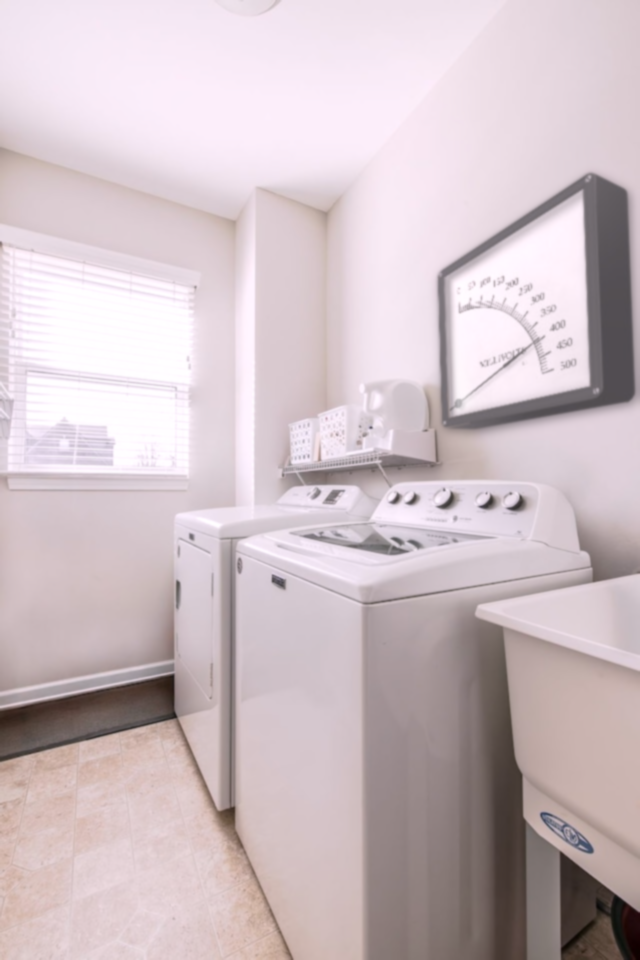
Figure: 400 mV
